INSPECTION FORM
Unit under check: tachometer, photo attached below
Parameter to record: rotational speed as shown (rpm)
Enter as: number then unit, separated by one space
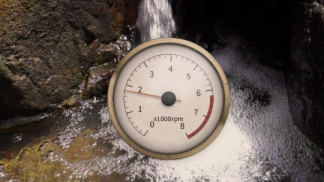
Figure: 1800 rpm
